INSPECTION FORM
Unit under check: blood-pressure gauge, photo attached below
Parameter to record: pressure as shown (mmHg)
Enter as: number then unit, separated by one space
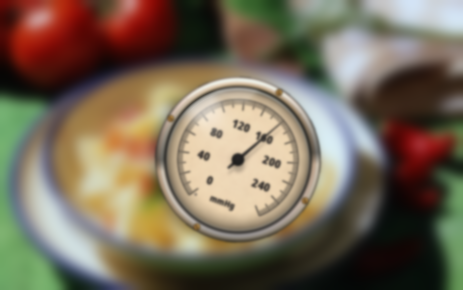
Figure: 160 mmHg
